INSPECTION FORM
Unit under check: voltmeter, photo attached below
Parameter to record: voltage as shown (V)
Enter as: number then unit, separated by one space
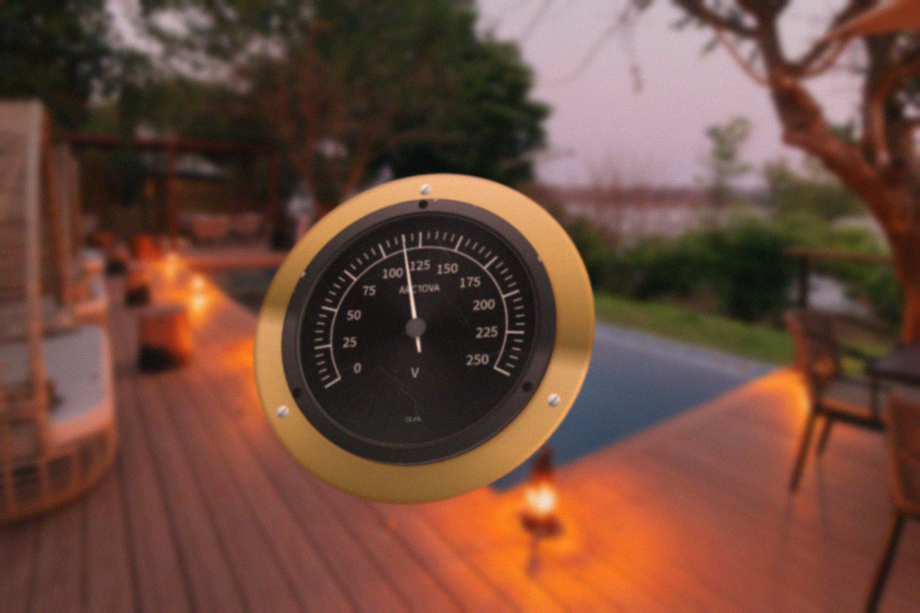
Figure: 115 V
